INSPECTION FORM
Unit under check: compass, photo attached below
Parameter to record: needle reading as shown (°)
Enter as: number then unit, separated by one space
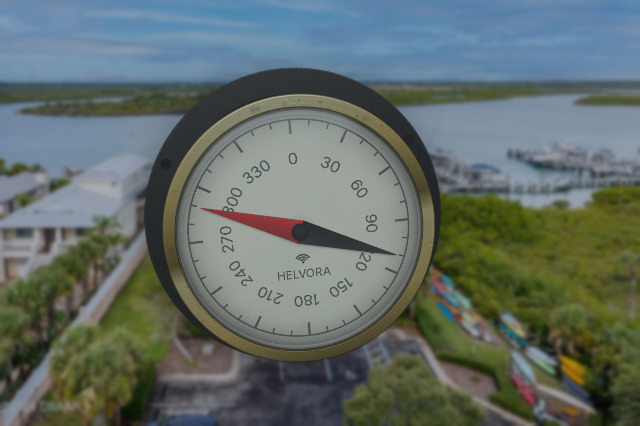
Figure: 290 °
